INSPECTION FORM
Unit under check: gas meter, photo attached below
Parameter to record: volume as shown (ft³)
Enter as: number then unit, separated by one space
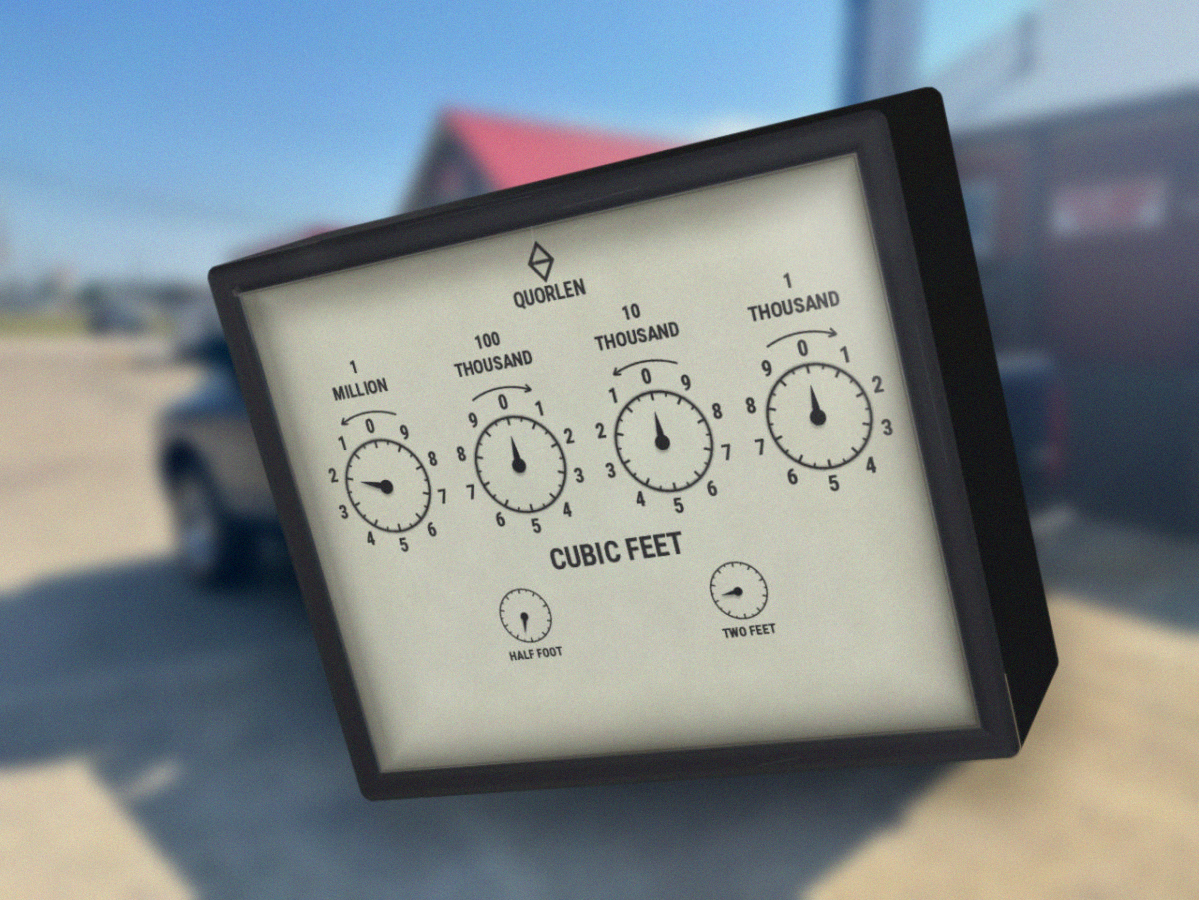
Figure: 200000 ft³
